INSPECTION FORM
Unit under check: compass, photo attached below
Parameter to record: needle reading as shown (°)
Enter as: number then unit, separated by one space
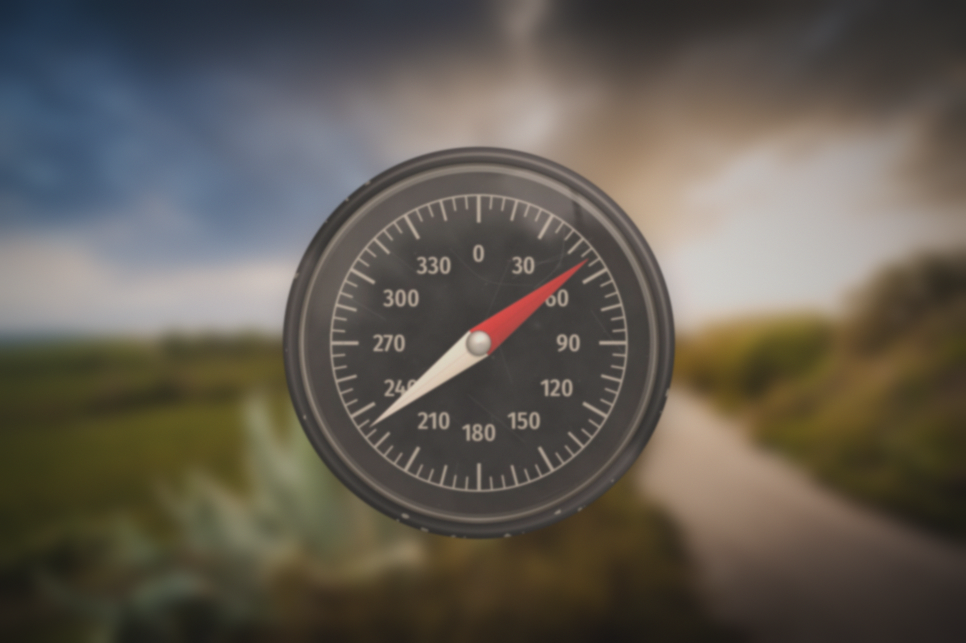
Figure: 52.5 °
